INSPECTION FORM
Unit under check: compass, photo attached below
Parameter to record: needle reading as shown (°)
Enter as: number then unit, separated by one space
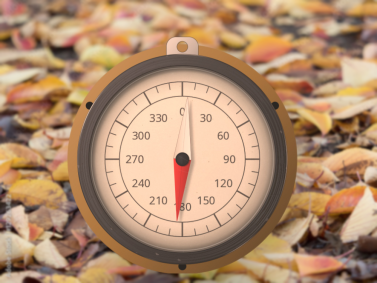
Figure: 185 °
